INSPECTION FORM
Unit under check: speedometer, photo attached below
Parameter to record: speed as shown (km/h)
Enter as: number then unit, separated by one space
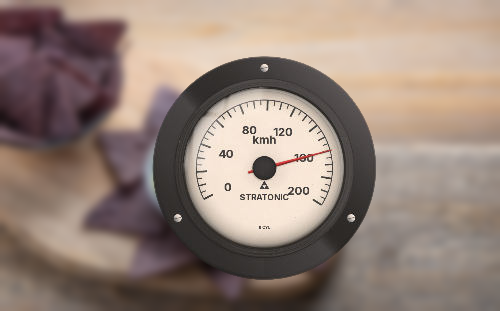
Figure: 160 km/h
